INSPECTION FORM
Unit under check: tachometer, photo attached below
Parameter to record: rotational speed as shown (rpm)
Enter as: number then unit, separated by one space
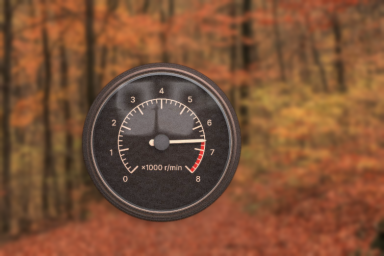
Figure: 6600 rpm
